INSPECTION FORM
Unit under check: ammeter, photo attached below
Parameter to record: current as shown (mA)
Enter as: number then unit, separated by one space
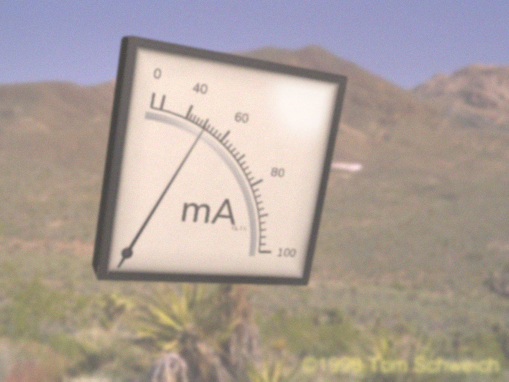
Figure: 50 mA
